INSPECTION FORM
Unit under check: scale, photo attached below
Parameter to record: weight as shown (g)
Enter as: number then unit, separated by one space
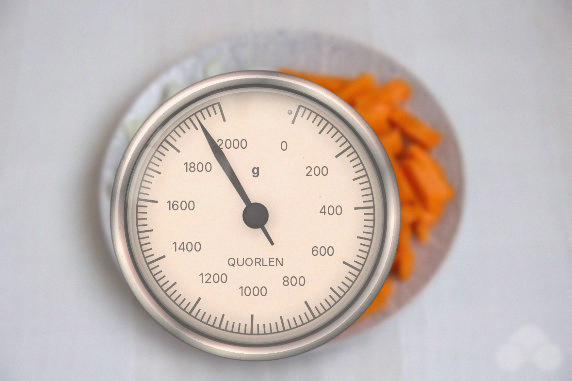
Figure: 1920 g
